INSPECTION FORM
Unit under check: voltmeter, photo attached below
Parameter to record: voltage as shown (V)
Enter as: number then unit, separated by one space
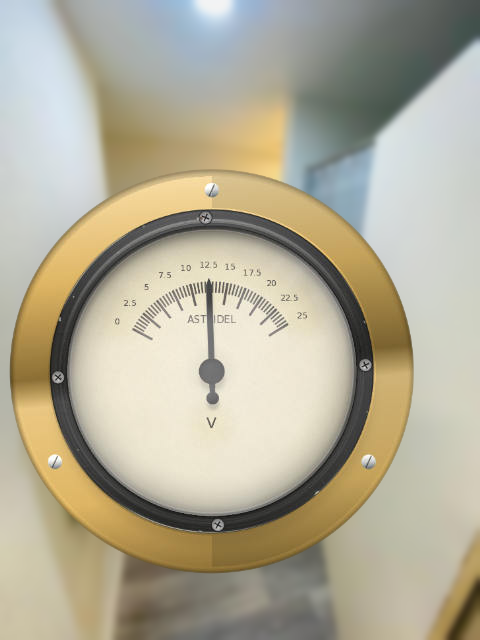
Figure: 12.5 V
